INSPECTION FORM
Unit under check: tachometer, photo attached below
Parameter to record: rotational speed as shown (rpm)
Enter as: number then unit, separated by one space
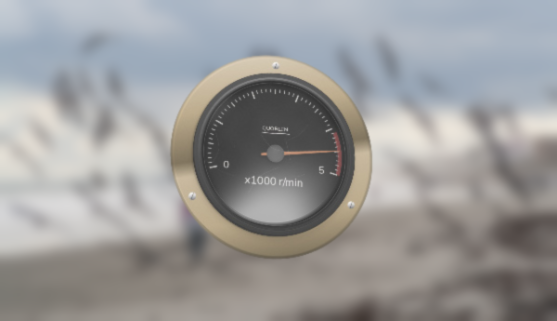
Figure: 4500 rpm
